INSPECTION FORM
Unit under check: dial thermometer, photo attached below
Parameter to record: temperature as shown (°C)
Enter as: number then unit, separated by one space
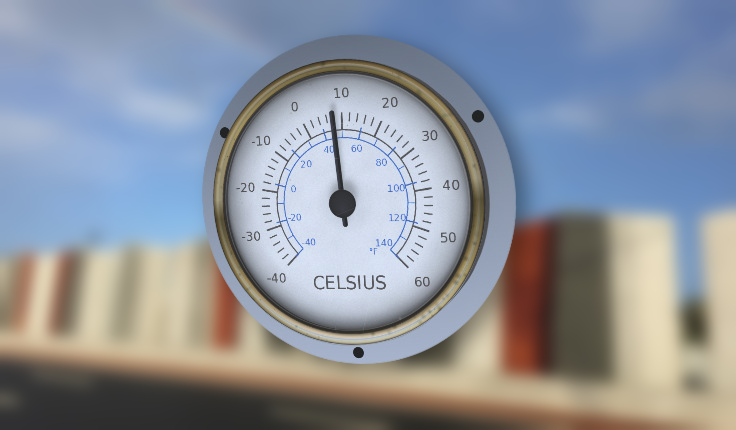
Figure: 8 °C
